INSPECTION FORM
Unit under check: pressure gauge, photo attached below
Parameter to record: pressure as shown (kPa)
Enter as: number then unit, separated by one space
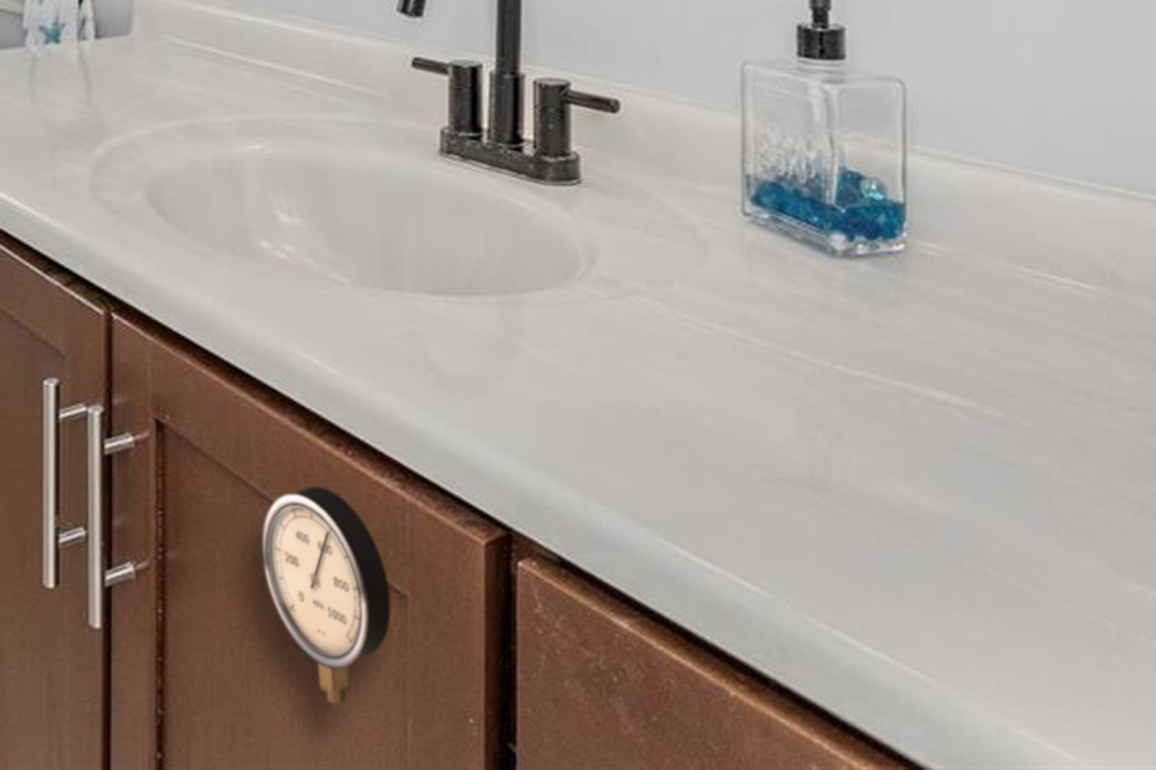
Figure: 600 kPa
